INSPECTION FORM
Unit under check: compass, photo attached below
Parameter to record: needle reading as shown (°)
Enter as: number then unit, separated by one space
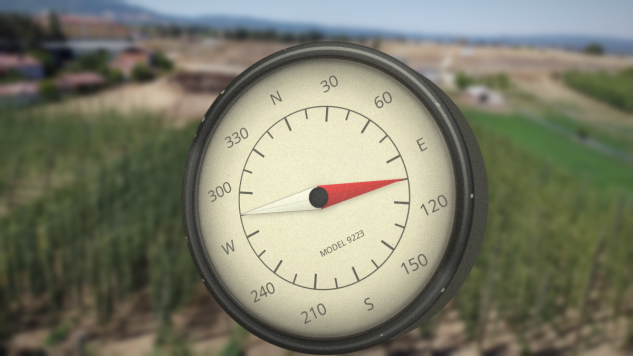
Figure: 105 °
